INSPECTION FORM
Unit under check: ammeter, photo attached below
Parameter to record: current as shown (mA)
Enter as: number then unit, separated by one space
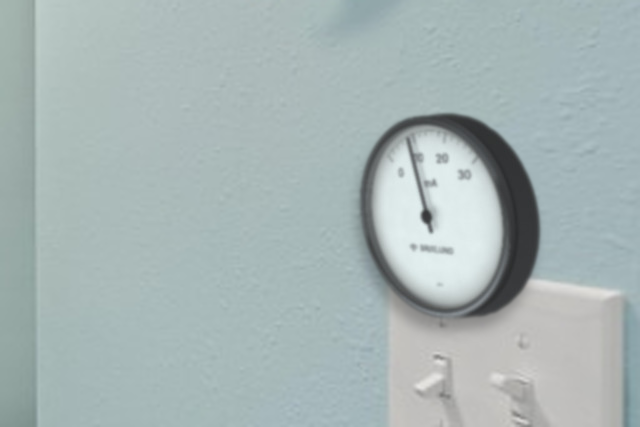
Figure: 10 mA
